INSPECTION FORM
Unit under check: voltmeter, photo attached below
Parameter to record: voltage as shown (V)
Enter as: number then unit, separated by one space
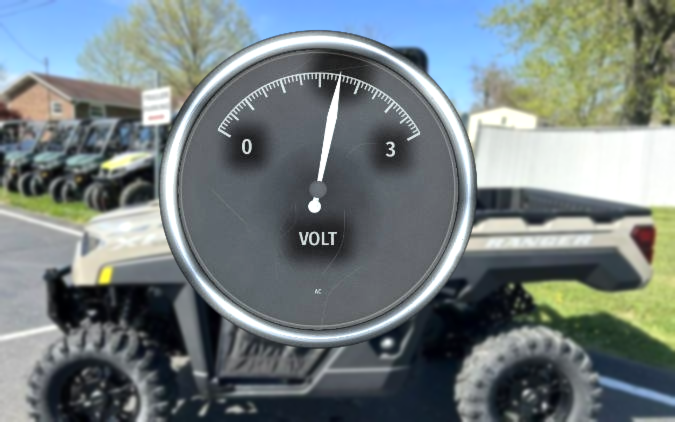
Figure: 1.75 V
